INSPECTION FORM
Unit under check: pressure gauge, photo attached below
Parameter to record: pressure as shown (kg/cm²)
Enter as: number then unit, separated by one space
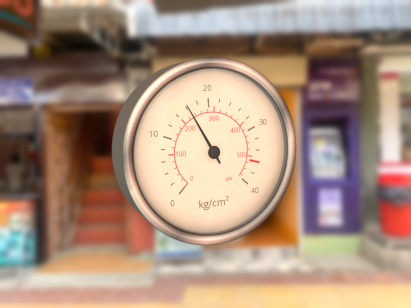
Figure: 16 kg/cm²
